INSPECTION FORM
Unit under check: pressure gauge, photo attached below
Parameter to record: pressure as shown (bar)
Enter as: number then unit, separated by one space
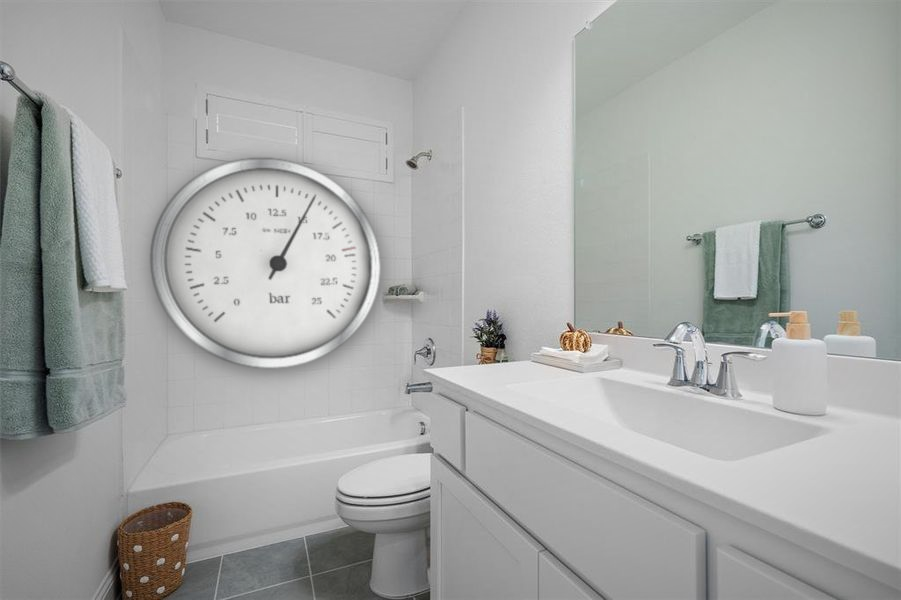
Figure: 15 bar
